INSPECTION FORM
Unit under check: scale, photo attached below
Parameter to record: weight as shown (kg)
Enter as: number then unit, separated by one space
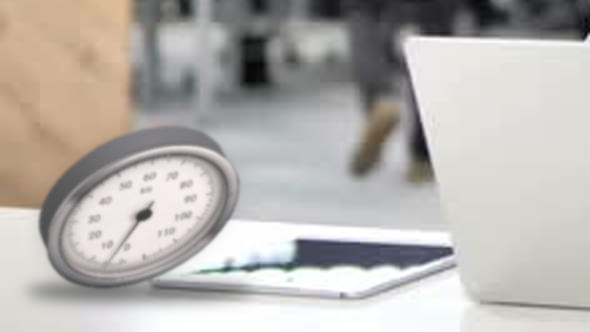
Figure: 5 kg
